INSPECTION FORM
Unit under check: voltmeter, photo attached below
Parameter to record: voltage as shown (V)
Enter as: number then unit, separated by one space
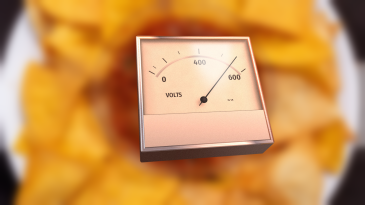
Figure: 550 V
